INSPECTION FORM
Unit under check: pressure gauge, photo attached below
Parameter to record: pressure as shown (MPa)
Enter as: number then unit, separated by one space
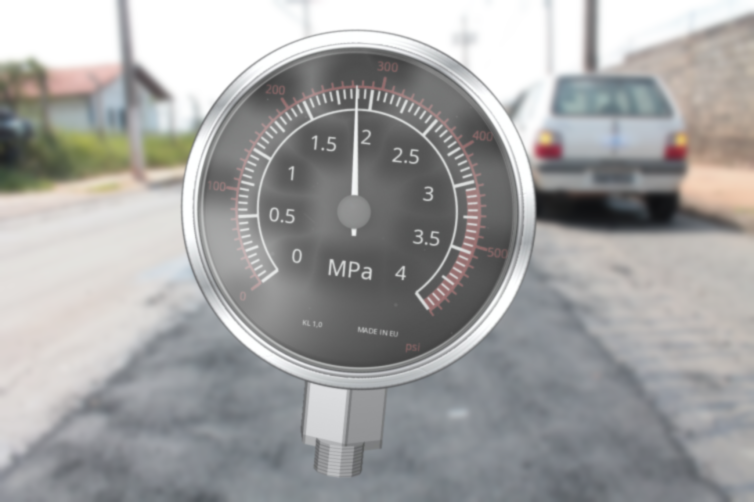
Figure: 1.9 MPa
